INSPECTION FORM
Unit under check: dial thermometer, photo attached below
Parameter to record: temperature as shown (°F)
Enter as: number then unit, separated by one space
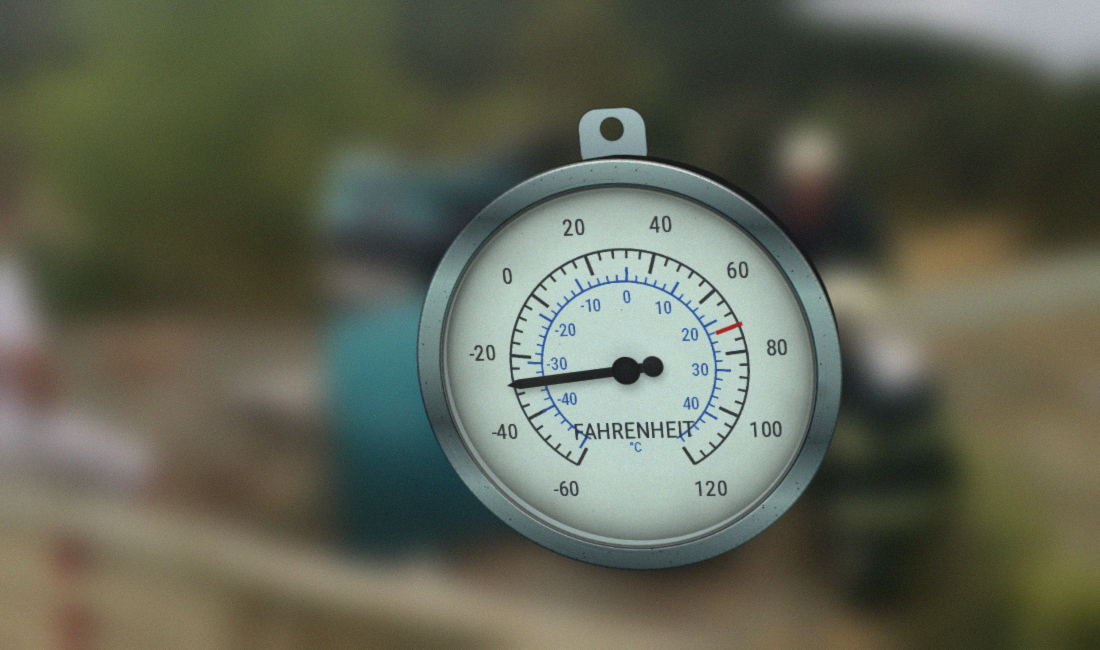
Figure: -28 °F
